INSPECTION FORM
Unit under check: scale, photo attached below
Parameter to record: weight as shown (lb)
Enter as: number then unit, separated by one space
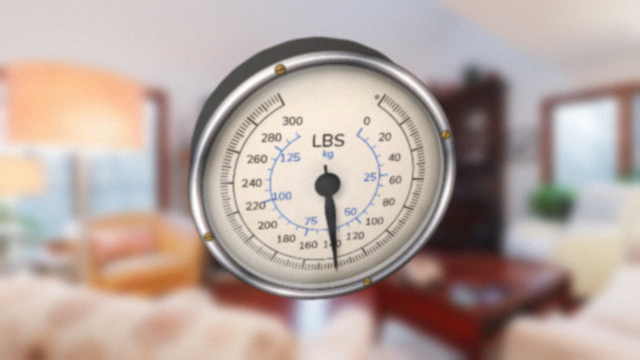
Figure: 140 lb
